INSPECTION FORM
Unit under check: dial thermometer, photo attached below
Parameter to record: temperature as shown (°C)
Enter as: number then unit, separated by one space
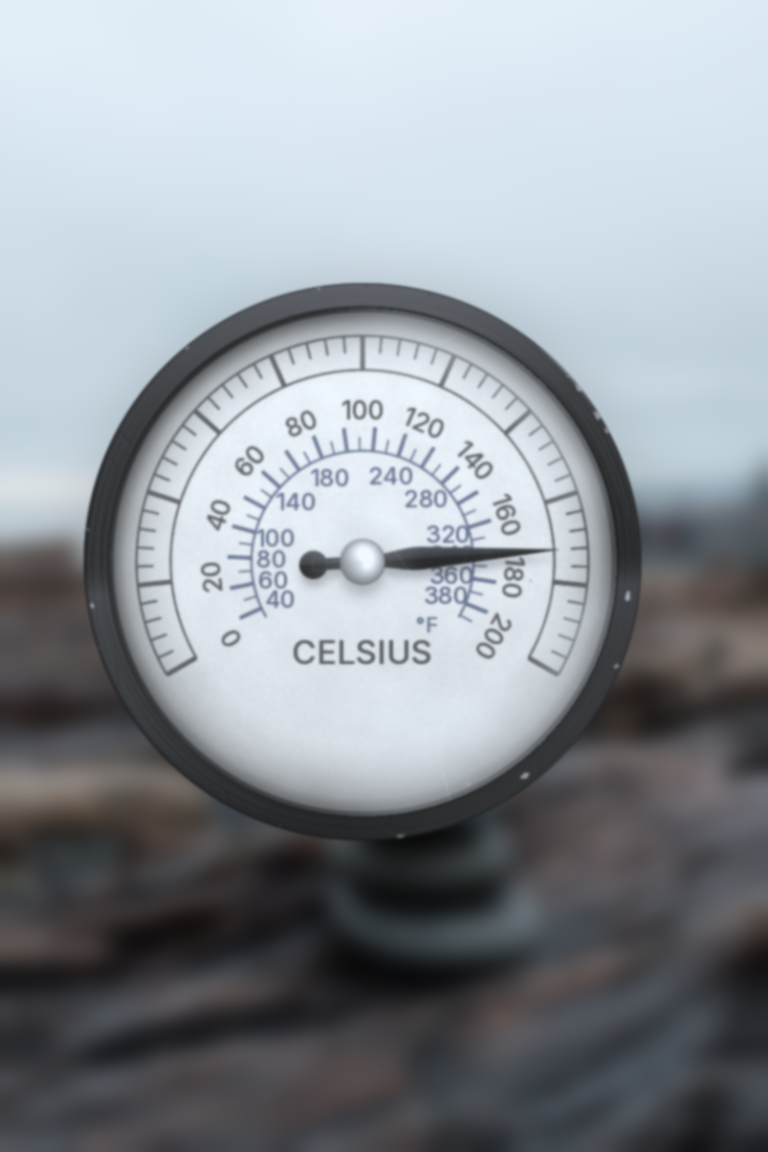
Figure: 172 °C
